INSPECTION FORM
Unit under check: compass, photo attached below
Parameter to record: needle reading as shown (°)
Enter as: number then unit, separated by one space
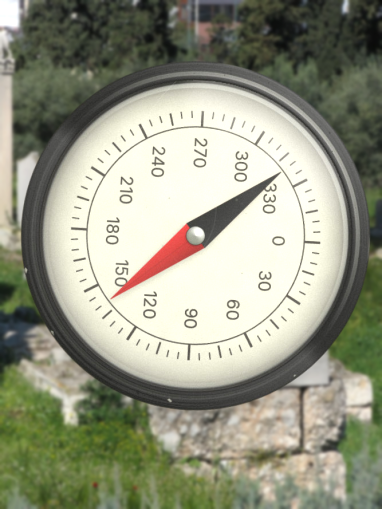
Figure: 140 °
